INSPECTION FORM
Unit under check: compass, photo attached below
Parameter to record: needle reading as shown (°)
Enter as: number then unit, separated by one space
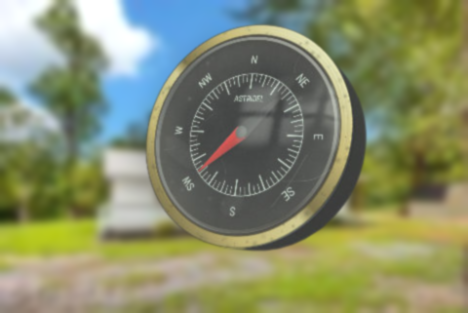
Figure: 225 °
